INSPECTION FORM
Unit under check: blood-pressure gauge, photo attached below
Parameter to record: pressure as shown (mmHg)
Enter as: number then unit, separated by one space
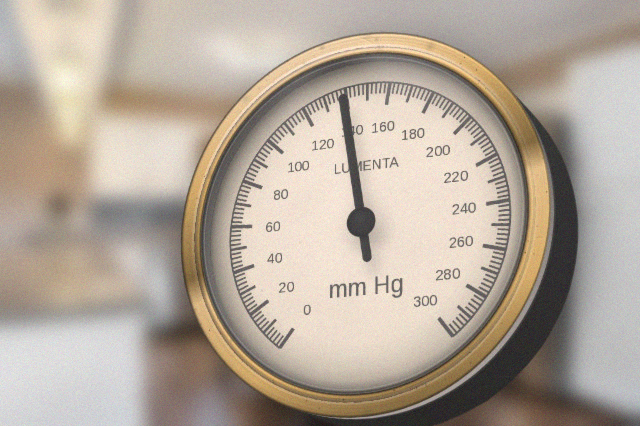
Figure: 140 mmHg
